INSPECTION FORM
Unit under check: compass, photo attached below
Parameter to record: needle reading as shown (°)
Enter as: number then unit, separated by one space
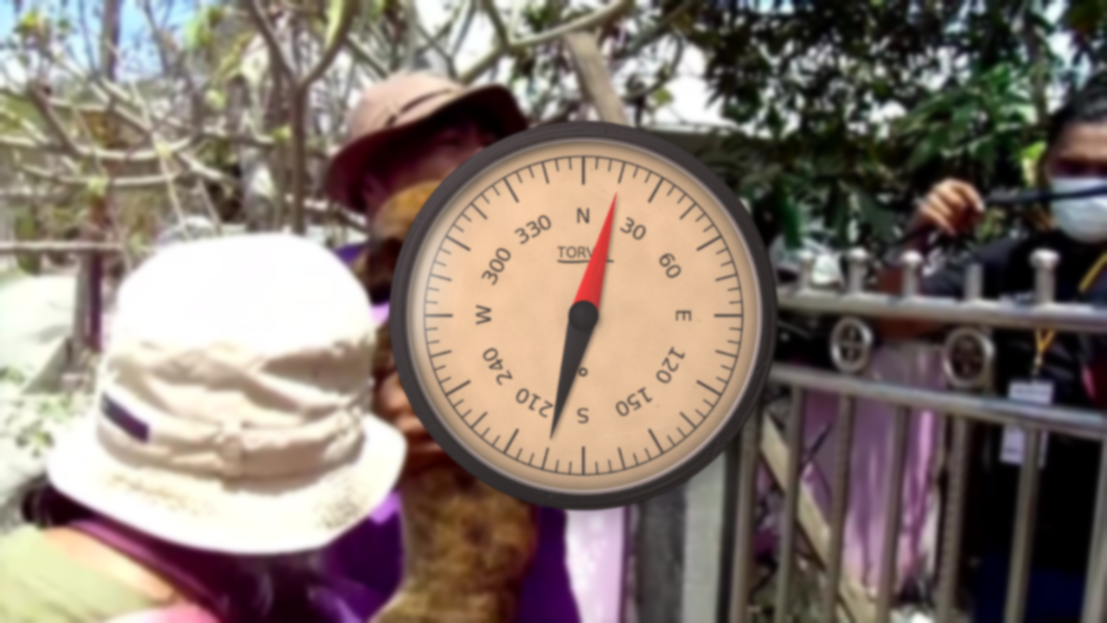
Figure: 15 °
